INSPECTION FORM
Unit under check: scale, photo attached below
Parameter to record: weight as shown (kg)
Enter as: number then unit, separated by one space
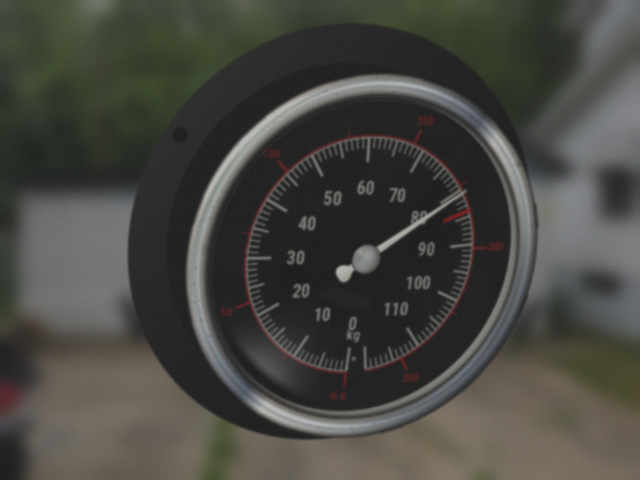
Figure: 80 kg
